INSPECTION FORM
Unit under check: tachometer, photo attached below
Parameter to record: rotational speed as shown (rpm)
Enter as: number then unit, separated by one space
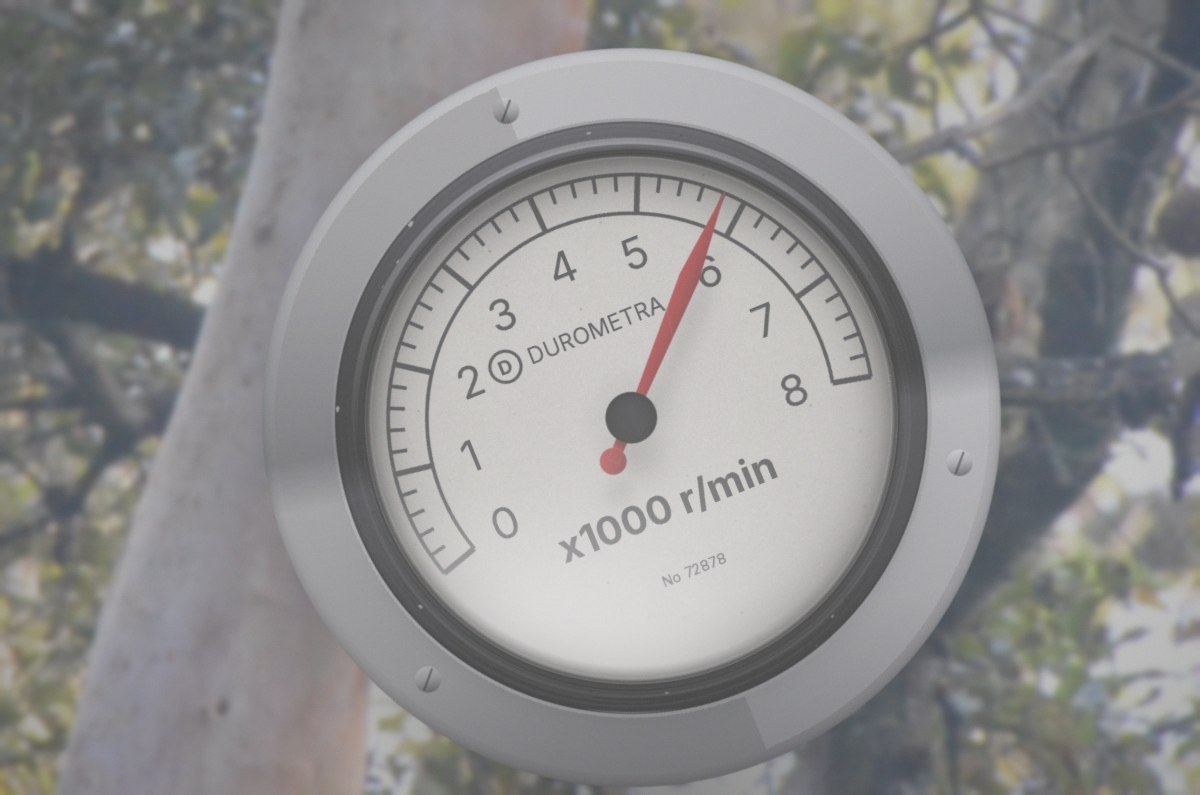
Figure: 5800 rpm
